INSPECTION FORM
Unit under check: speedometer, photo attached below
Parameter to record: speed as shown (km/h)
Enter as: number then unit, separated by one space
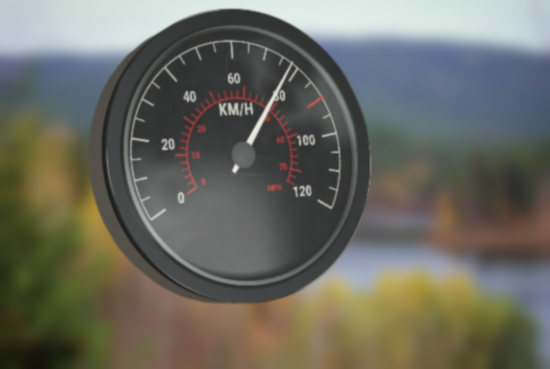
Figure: 77.5 km/h
